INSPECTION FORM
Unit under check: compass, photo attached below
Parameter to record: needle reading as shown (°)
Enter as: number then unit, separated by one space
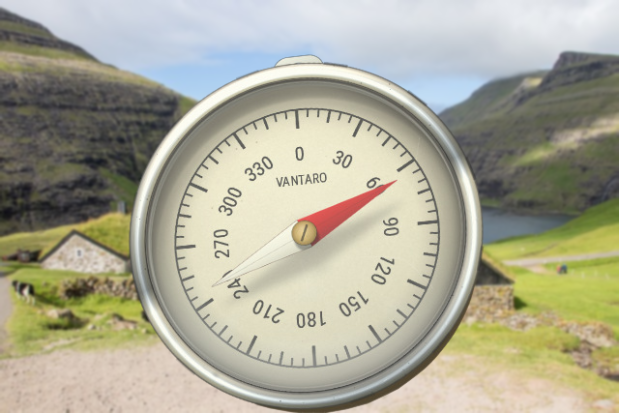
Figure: 65 °
